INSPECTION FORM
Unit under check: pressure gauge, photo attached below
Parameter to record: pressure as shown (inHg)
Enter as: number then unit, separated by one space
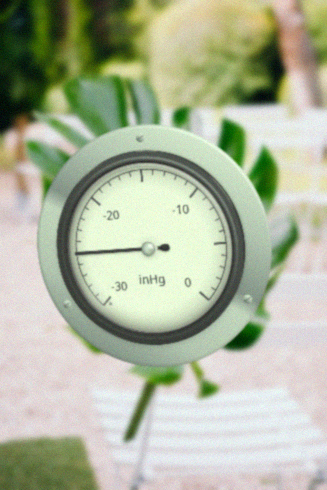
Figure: -25 inHg
